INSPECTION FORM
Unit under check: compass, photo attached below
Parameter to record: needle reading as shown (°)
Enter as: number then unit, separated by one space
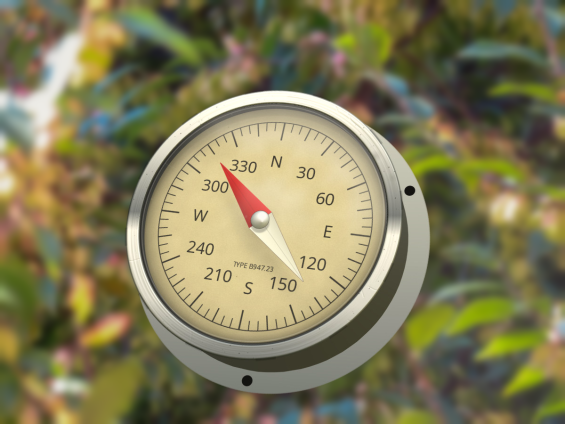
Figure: 315 °
